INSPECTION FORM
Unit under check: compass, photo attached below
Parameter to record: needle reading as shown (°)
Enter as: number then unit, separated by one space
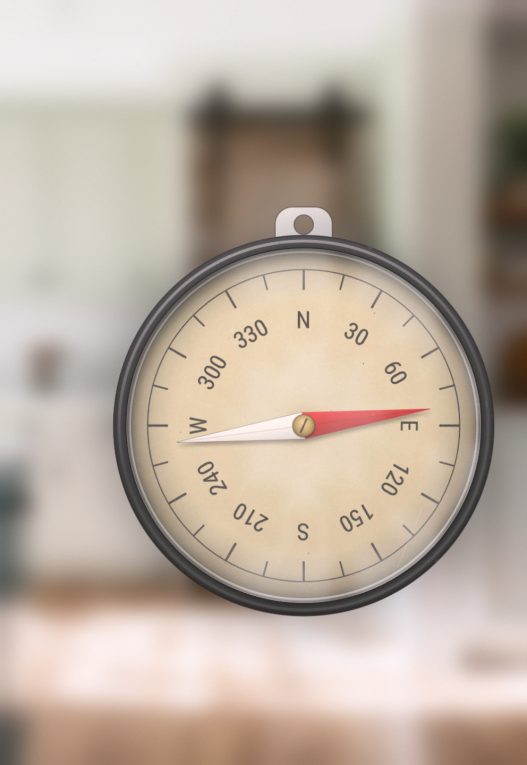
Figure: 82.5 °
